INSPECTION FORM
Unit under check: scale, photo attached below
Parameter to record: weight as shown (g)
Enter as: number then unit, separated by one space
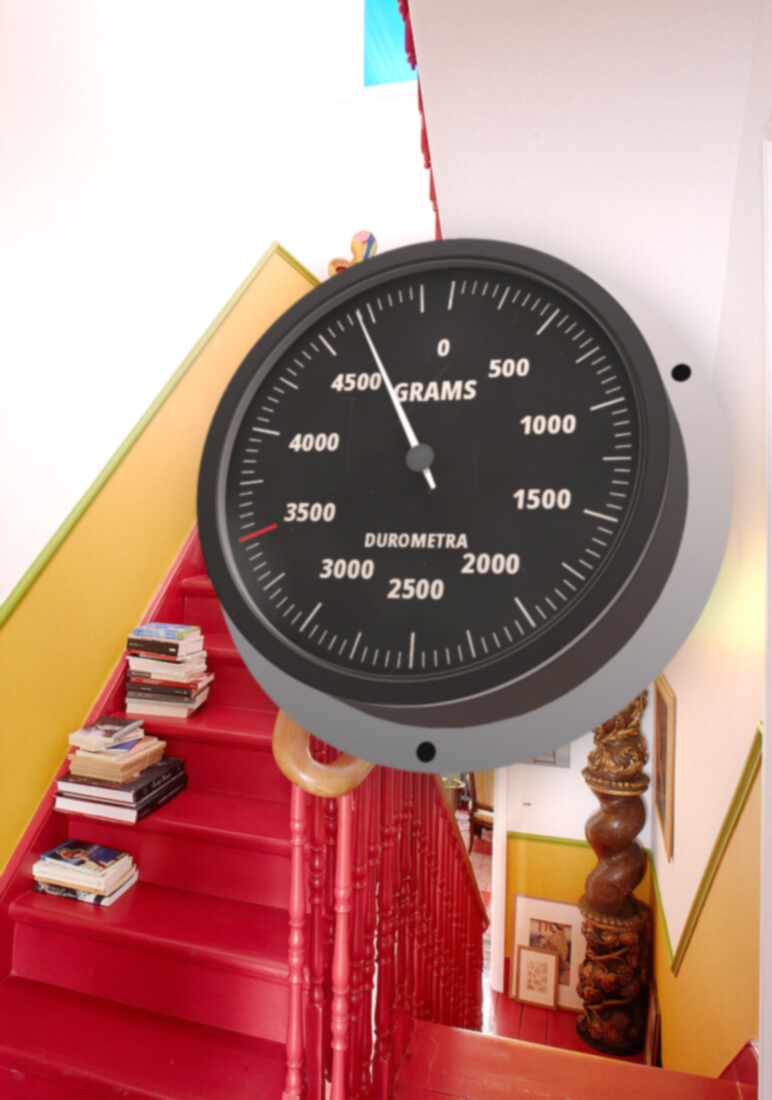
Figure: 4700 g
